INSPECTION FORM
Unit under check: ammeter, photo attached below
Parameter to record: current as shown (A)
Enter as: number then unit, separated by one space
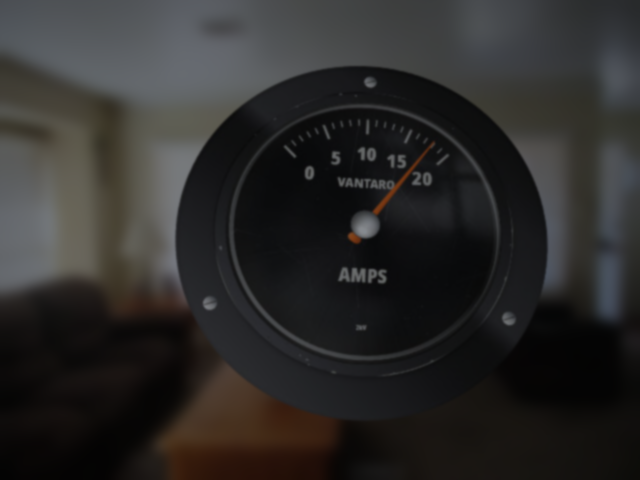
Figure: 18 A
